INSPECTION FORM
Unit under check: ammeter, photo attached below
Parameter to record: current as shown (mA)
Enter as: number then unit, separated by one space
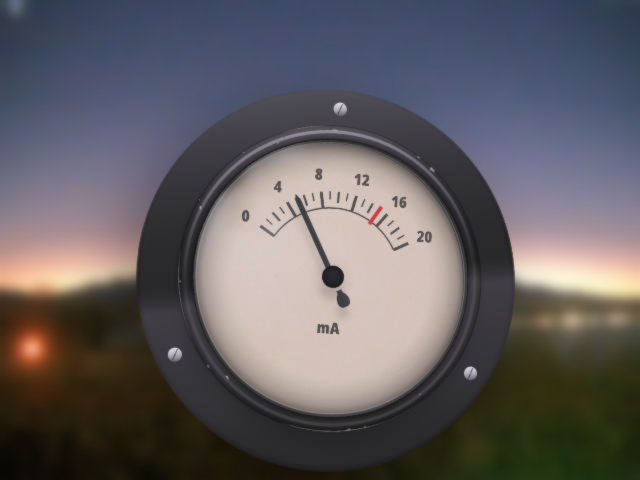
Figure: 5 mA
